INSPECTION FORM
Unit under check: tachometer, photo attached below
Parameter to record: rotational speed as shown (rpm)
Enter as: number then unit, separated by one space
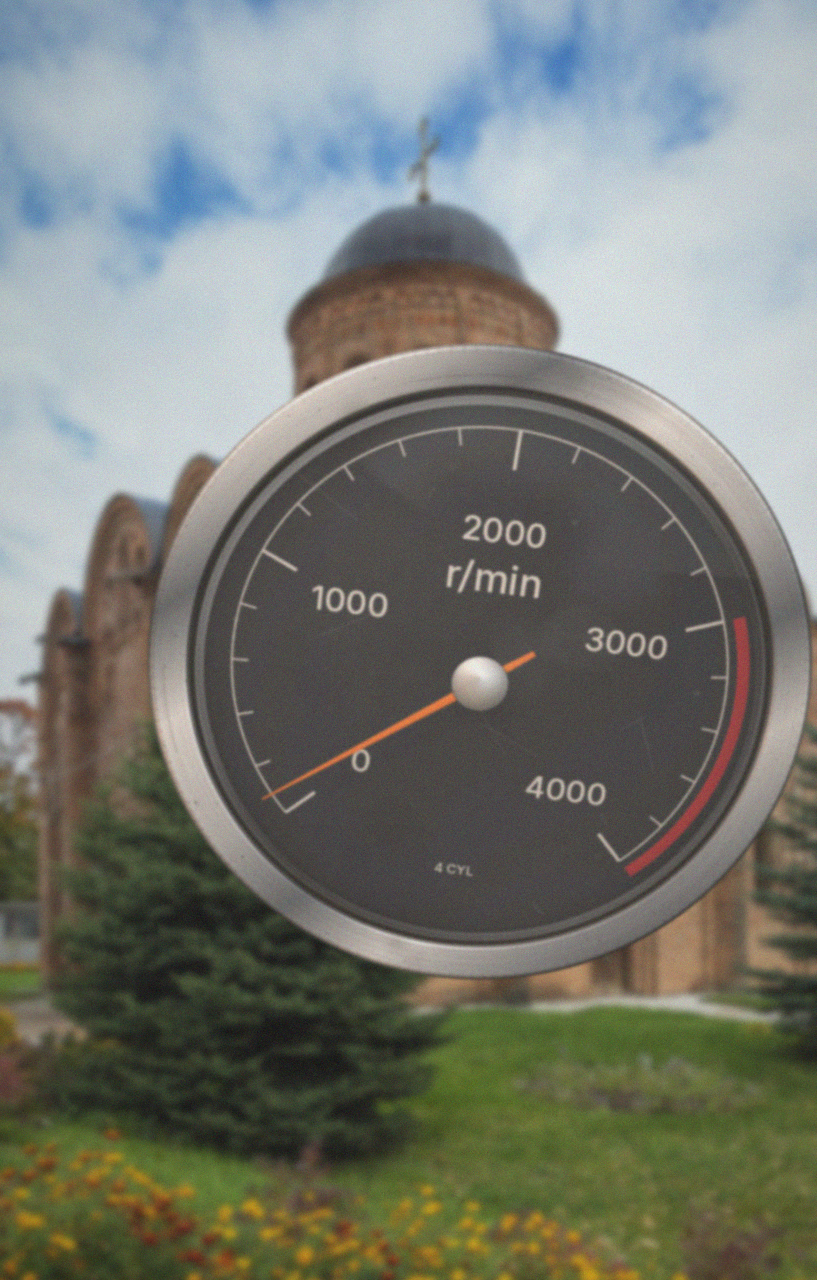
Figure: 100 rpm
